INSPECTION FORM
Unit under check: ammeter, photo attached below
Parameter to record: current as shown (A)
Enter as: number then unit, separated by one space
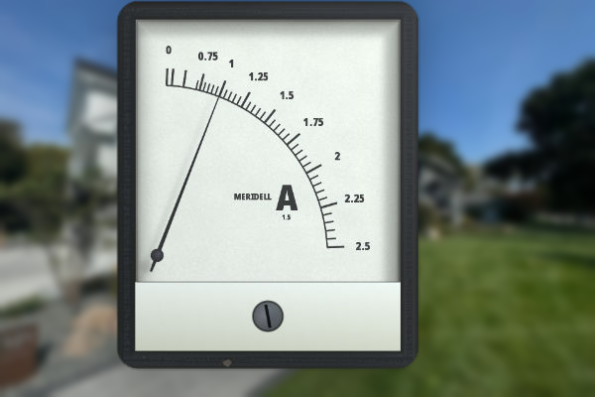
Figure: 1 A
